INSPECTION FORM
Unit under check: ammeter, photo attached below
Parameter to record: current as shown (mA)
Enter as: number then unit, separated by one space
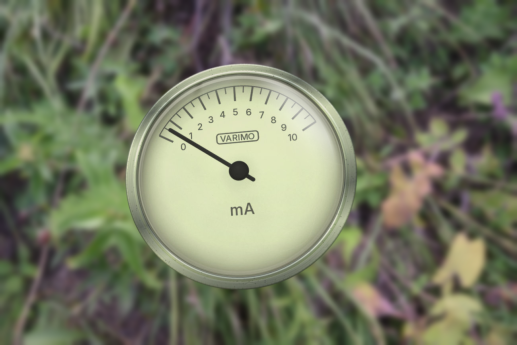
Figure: 0.5 mA
